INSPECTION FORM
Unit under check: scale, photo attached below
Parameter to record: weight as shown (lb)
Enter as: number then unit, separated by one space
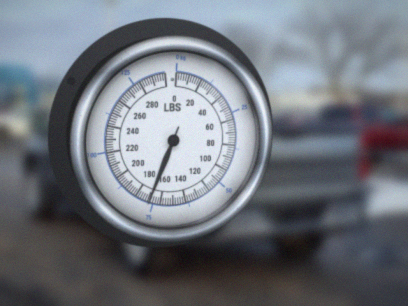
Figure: 170 lb
